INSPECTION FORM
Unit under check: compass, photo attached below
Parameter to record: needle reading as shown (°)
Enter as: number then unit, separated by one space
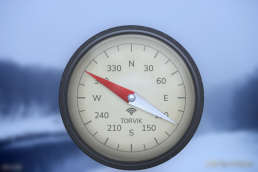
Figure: 300 °
